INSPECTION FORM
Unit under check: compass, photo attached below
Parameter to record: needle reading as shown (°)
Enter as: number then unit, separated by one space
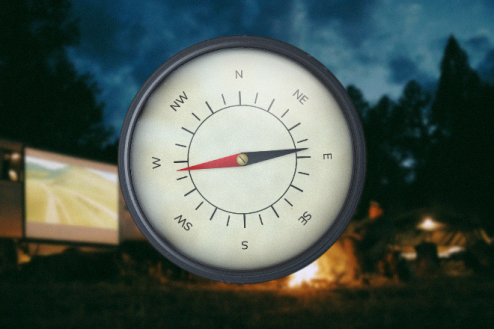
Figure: 262.5 °
